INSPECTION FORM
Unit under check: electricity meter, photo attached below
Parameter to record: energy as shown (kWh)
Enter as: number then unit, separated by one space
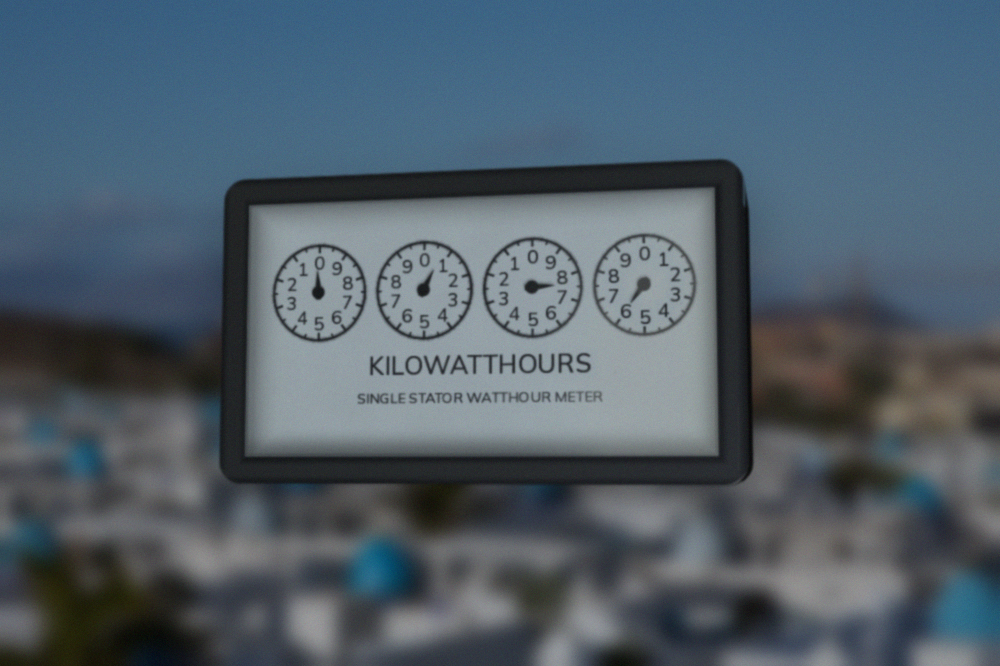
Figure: 76 kWh
